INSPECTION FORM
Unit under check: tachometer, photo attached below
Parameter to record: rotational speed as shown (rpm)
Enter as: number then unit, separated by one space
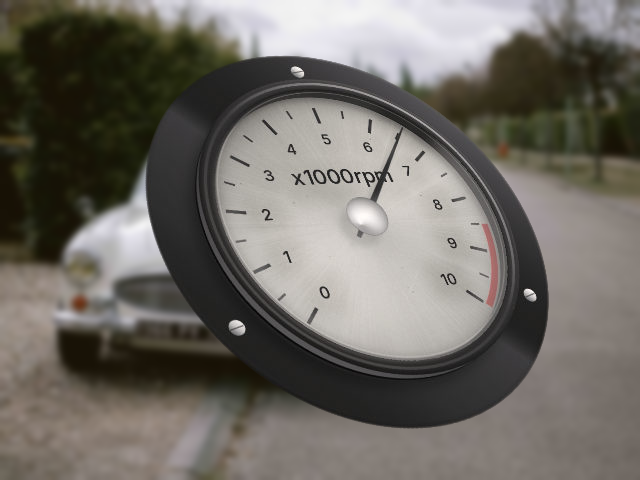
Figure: 6500 rpm
